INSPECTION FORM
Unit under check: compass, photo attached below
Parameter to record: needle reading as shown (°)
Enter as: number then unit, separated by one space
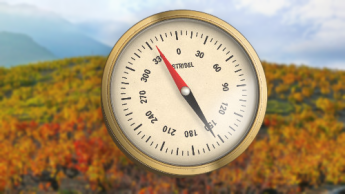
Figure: 335 °
